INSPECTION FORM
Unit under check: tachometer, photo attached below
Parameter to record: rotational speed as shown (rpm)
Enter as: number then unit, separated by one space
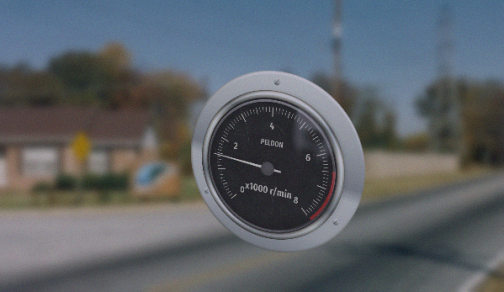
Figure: 1500 rpm
